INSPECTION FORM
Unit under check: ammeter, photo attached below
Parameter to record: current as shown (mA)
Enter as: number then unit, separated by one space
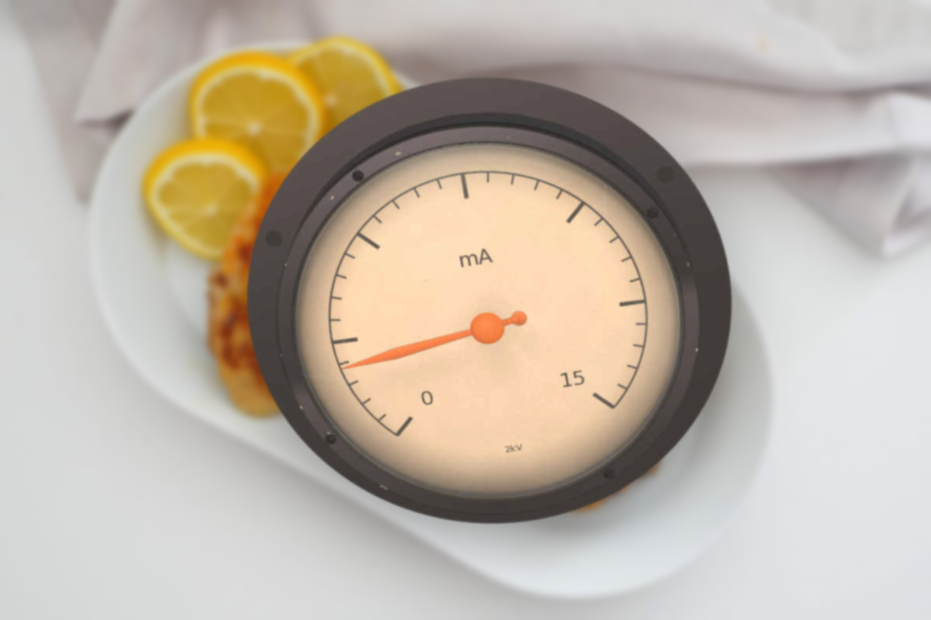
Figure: 2 mA
